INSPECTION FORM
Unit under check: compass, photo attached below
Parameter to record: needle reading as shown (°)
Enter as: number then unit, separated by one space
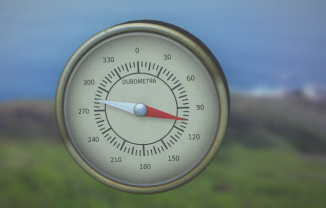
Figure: 105 °
